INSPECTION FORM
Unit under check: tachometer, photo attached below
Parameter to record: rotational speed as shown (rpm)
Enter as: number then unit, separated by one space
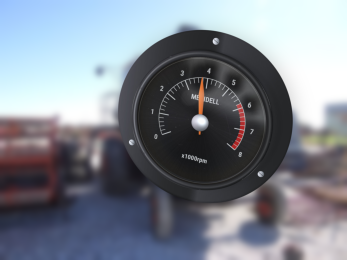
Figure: 3800 rpm
